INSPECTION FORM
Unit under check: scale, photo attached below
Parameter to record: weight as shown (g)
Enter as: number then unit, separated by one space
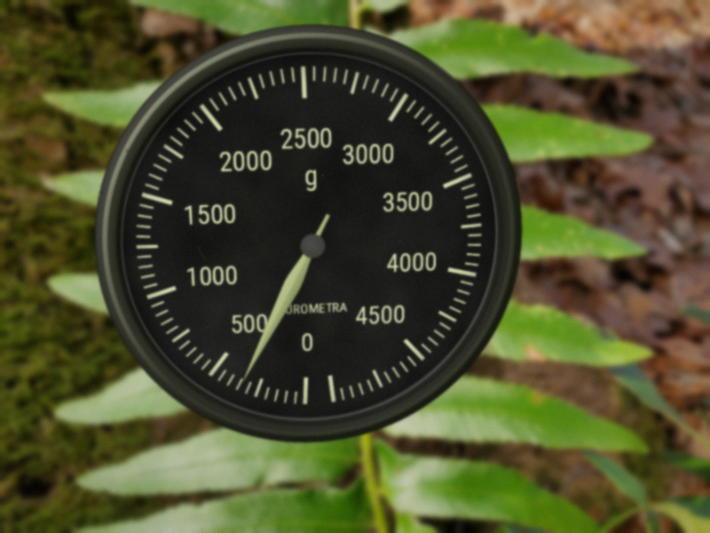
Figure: 350 g
